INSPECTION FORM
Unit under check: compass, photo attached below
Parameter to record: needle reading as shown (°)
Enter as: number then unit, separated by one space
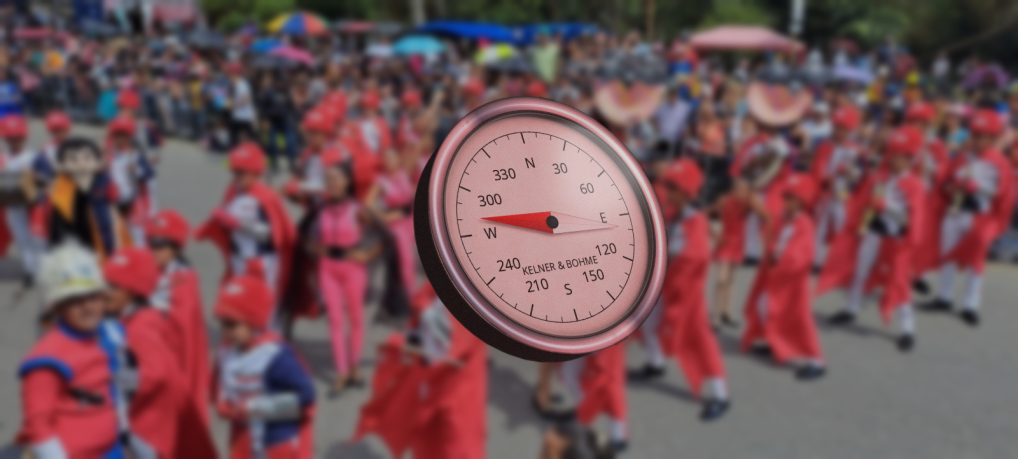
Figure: 280 °
